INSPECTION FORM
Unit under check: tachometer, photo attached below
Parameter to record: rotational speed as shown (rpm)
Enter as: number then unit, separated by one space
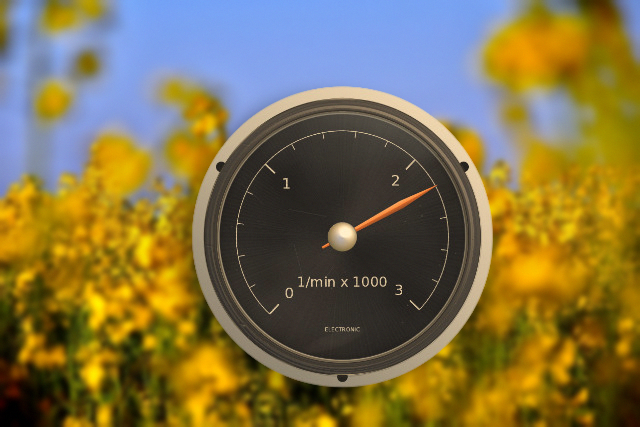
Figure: 2200 rpm
